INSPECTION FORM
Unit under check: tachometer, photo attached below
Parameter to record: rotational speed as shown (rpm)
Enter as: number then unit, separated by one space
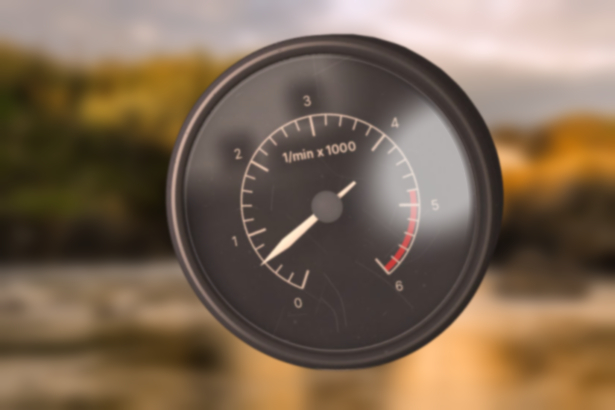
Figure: 600 rpm
